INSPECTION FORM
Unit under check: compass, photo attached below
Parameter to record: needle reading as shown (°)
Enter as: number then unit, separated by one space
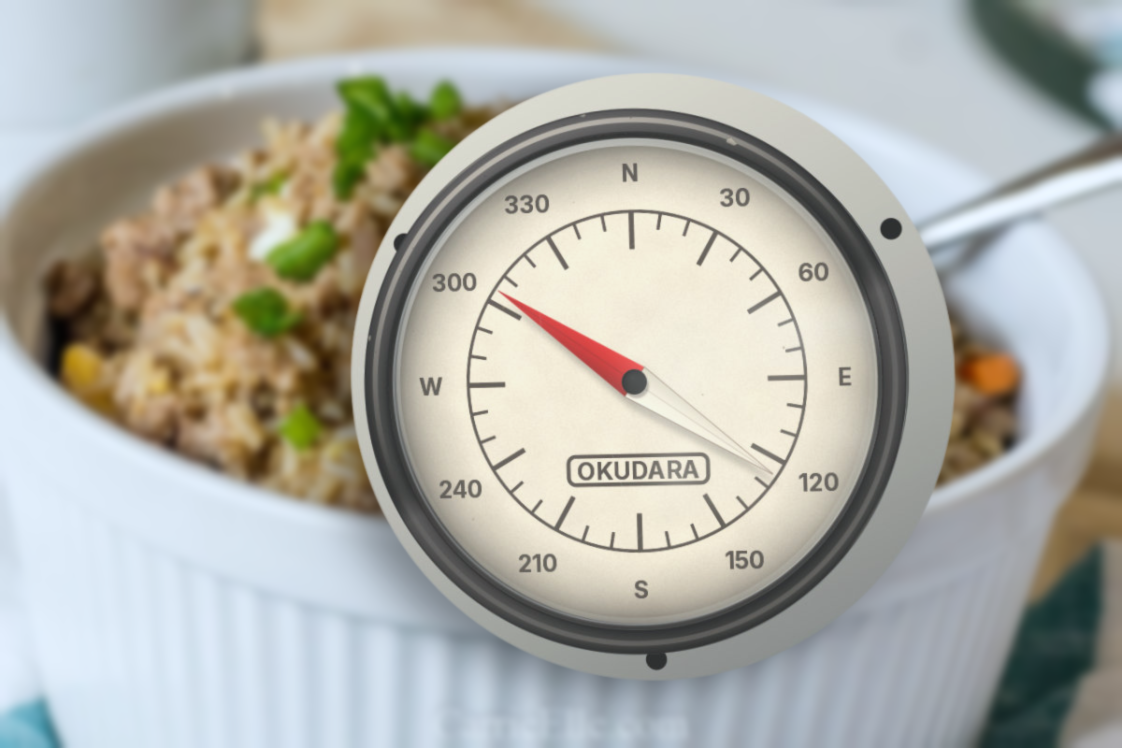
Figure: 305 °
